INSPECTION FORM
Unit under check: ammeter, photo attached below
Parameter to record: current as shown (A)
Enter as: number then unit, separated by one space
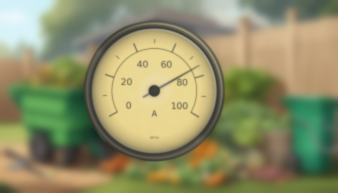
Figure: 75 A
